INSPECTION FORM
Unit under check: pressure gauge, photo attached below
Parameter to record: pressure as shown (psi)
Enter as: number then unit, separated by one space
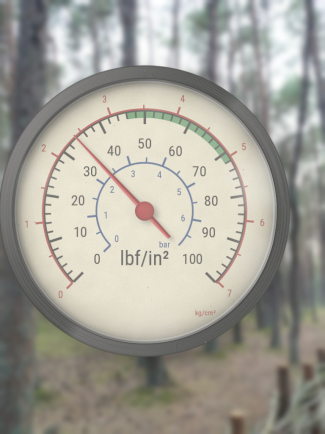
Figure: 34 psi
